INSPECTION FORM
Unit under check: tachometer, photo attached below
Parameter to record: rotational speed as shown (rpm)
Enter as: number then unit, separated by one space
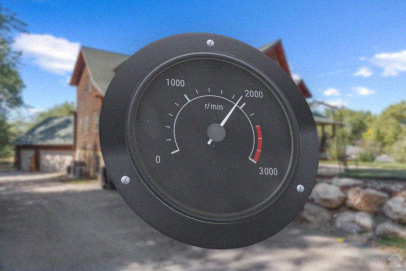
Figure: 1900 rpm
